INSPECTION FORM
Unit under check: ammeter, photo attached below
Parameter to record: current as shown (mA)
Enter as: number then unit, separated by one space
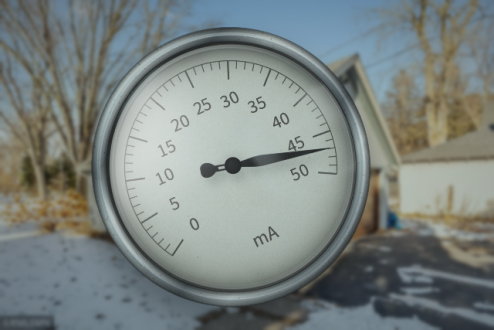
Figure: 47 mA
